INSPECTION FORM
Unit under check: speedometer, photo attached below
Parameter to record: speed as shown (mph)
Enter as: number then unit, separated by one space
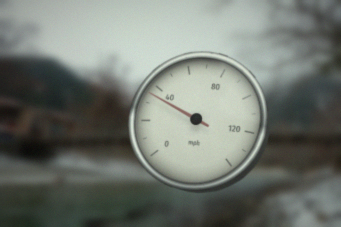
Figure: 35 mph
